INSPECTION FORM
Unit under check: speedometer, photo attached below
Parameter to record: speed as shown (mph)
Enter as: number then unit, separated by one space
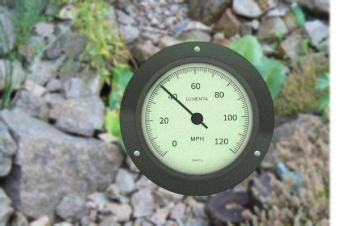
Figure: 40 mph
